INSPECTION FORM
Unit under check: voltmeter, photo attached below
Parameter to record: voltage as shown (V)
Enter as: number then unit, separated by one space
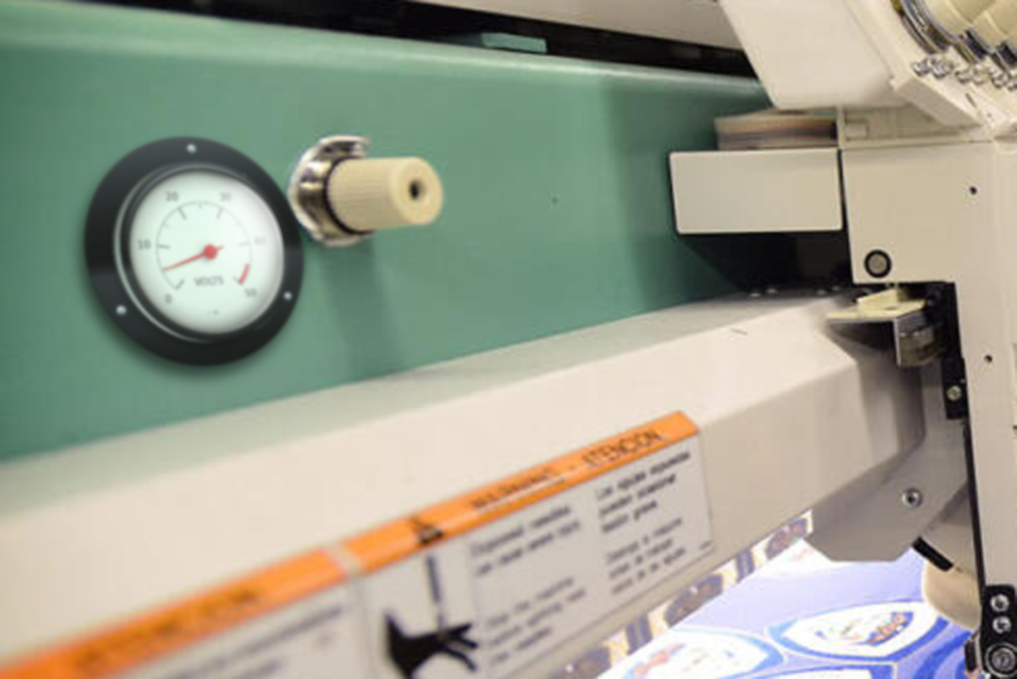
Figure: 5 V
